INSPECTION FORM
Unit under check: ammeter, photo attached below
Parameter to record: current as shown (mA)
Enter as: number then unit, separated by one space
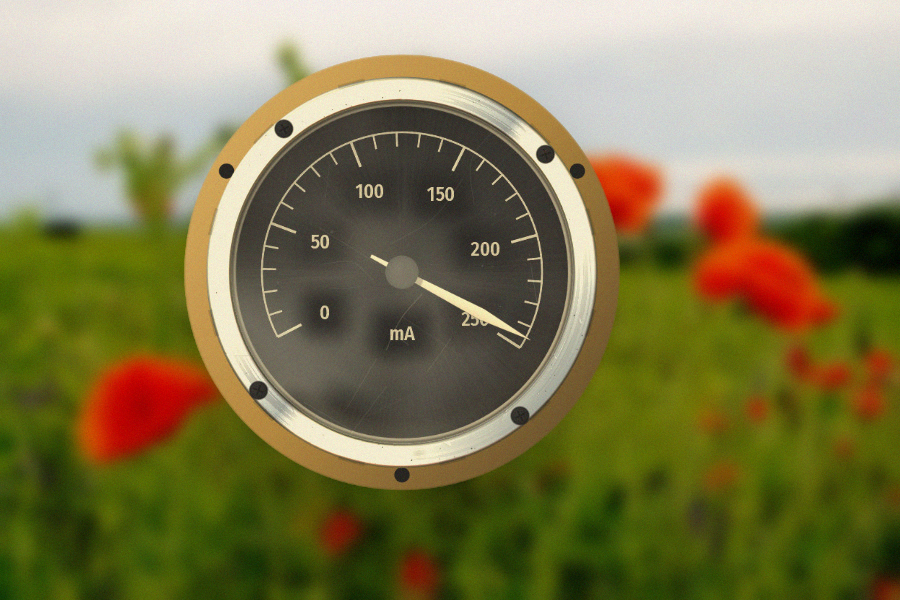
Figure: 245 mA
